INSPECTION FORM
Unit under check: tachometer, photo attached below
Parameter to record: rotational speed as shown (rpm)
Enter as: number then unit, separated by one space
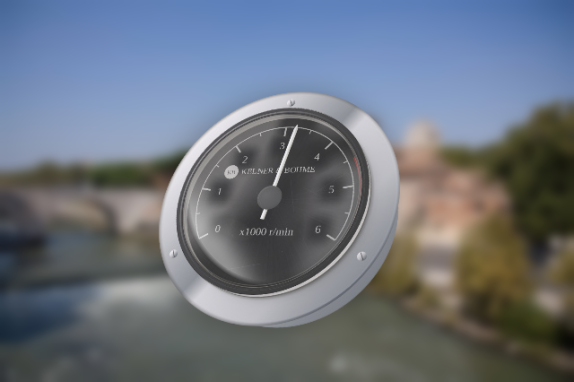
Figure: 3250 rpm
